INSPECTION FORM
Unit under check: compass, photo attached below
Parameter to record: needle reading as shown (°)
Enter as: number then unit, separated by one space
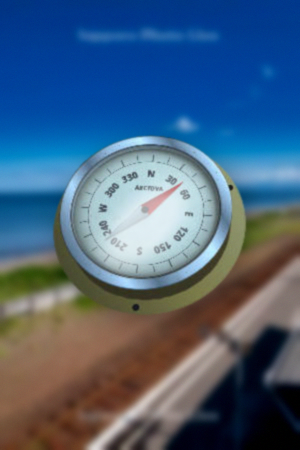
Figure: 45 °
